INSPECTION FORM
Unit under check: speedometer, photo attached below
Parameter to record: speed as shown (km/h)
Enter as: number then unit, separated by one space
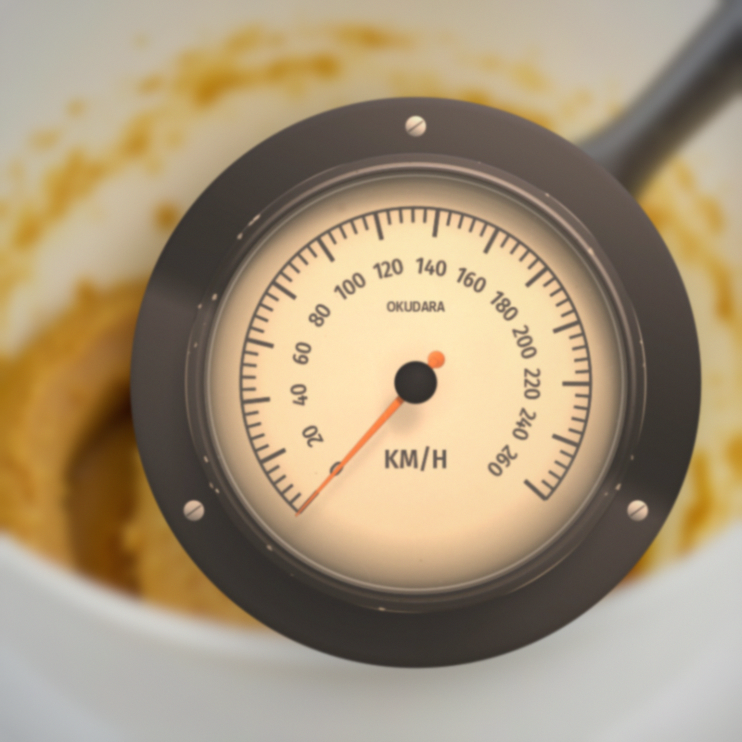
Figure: 0 km/h
